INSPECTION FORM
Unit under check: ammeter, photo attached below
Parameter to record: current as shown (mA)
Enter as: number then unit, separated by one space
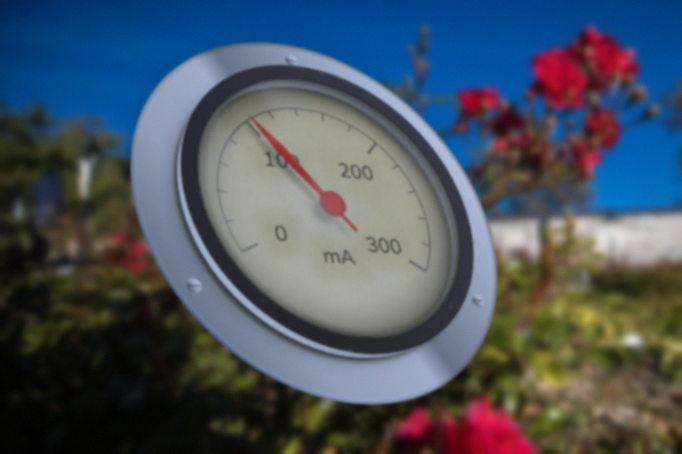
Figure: 100 mA
